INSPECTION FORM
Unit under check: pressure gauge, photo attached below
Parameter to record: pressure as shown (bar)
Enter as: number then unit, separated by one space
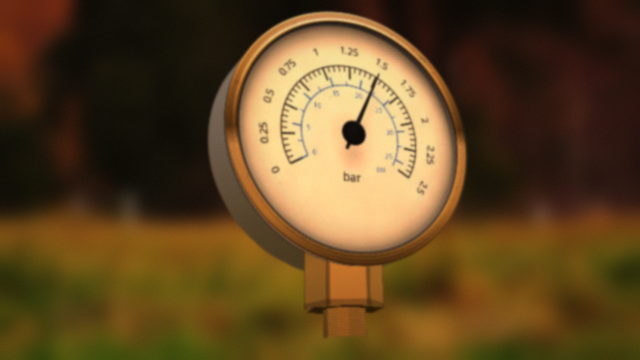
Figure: 1.5 bar
